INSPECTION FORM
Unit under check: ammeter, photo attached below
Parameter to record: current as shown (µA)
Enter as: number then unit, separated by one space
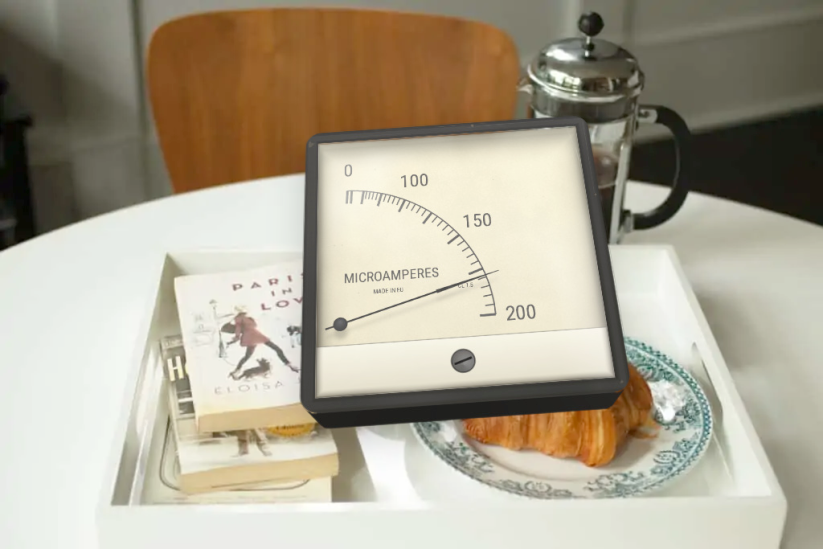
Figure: 180 µA
